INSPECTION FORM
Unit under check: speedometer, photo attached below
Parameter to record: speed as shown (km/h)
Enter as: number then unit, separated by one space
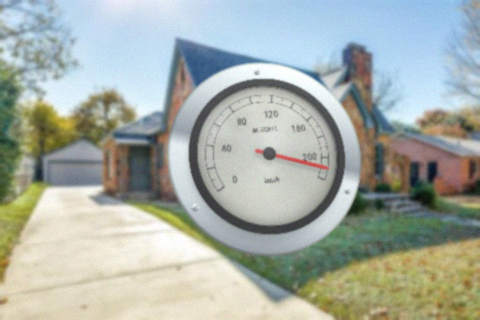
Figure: 210 km/h
